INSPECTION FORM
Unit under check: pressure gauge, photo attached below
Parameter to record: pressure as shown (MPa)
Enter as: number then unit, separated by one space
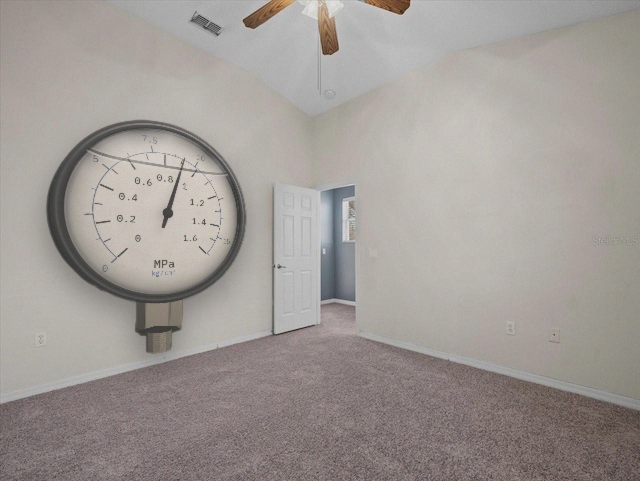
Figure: 0.9 MPa
